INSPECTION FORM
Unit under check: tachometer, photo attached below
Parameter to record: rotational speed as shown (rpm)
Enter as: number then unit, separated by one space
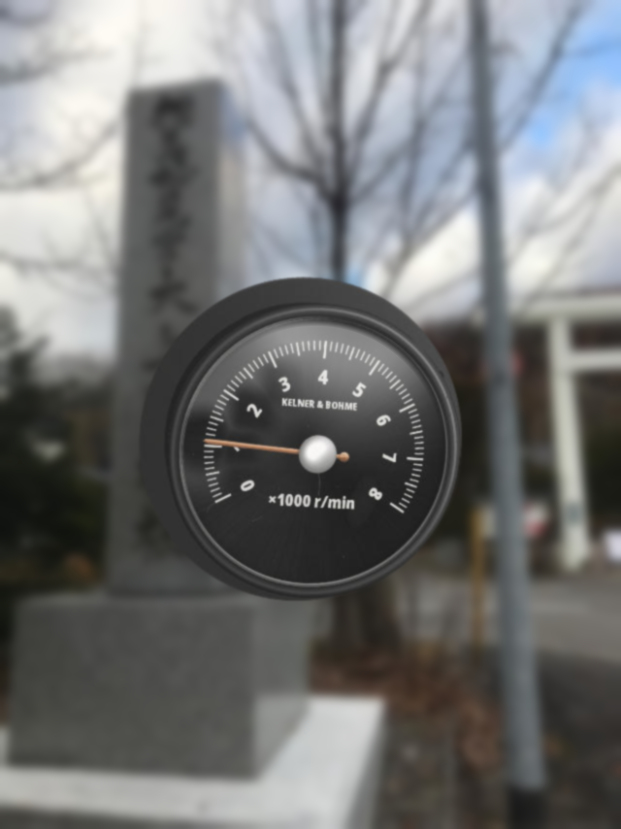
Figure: 1100 rpm
